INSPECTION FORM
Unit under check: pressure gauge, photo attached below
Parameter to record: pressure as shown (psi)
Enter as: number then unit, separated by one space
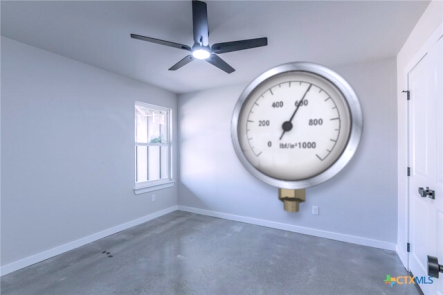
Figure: 600 psi
